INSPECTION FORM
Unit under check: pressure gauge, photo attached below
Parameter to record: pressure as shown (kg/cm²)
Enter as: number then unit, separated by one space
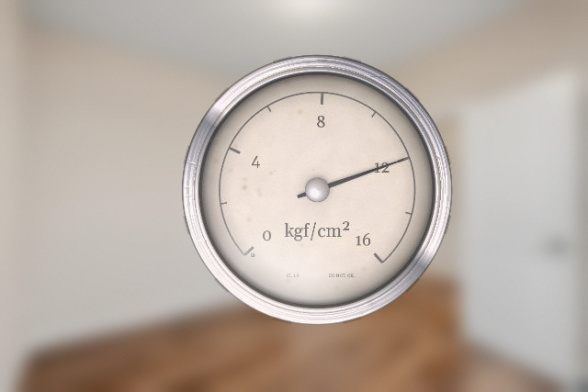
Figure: 12 kg/cm²
